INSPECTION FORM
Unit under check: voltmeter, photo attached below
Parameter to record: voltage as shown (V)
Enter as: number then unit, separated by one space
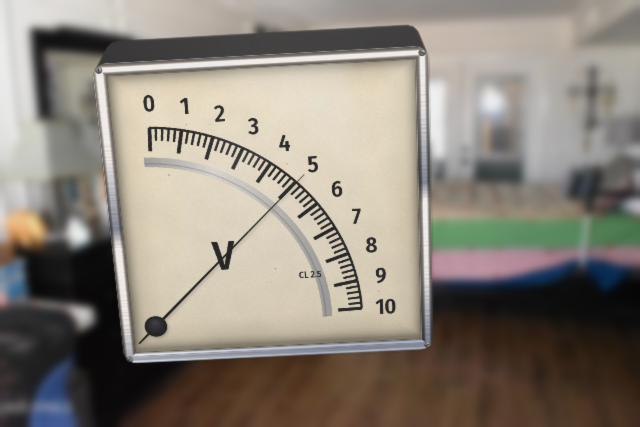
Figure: 5 V
